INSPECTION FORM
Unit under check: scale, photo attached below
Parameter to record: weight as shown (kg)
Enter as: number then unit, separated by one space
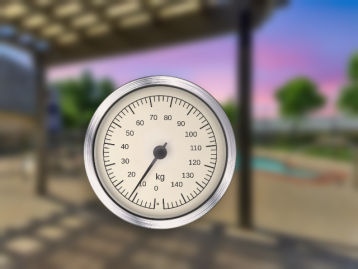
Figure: 12 kg
